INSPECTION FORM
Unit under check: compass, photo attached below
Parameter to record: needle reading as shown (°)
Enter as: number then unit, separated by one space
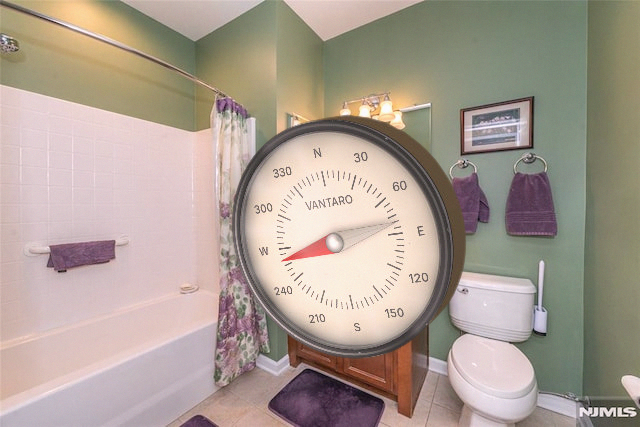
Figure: 260 °
